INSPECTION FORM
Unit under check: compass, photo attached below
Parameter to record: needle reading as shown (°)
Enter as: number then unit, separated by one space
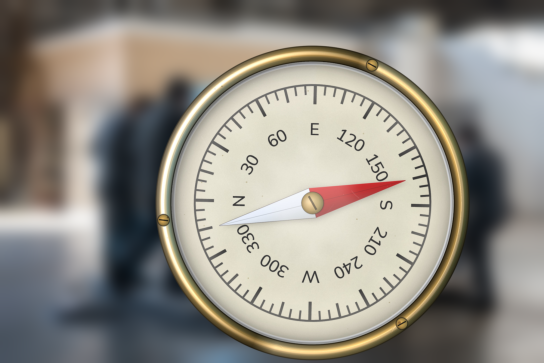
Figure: 165 °
